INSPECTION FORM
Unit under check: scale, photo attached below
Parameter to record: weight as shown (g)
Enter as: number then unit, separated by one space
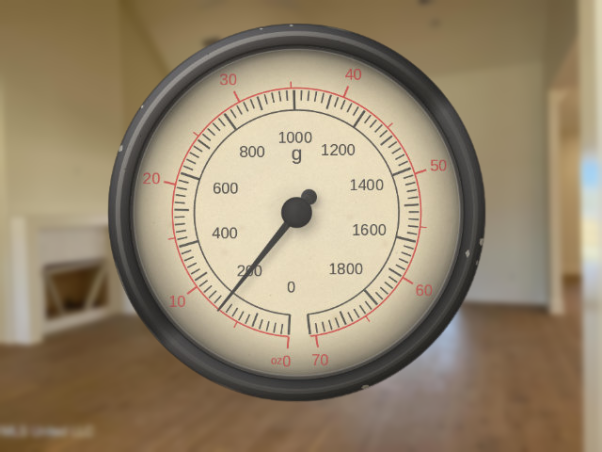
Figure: 200 g
